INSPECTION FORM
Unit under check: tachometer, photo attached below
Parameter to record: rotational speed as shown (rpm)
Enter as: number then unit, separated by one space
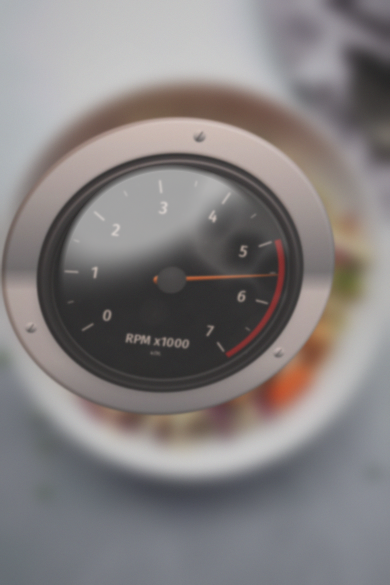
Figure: 5500 rpm
